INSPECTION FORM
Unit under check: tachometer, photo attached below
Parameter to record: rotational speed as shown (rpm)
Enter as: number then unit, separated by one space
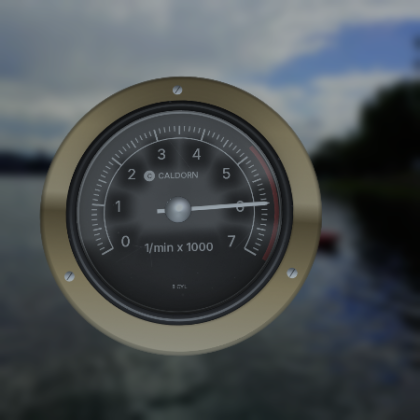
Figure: 6000 rpm
